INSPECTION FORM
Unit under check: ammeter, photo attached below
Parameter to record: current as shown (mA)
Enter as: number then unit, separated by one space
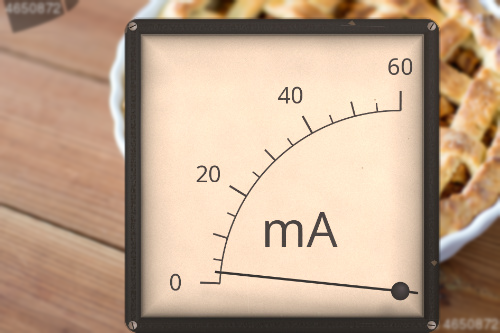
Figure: 2.5 mA
